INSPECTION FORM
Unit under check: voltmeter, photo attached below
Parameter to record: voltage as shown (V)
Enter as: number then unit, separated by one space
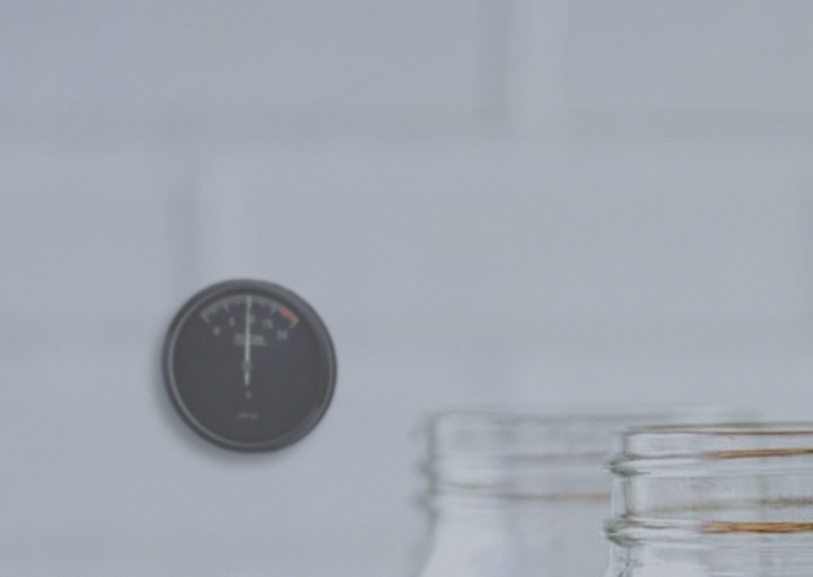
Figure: 10 V
